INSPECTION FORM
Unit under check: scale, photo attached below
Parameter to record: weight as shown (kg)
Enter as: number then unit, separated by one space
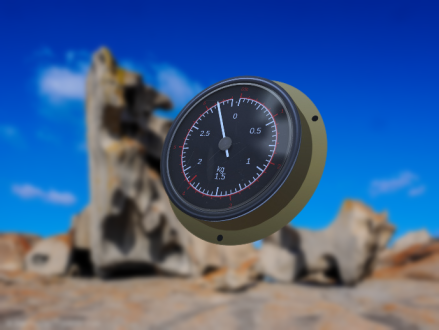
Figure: 2.85 kg
